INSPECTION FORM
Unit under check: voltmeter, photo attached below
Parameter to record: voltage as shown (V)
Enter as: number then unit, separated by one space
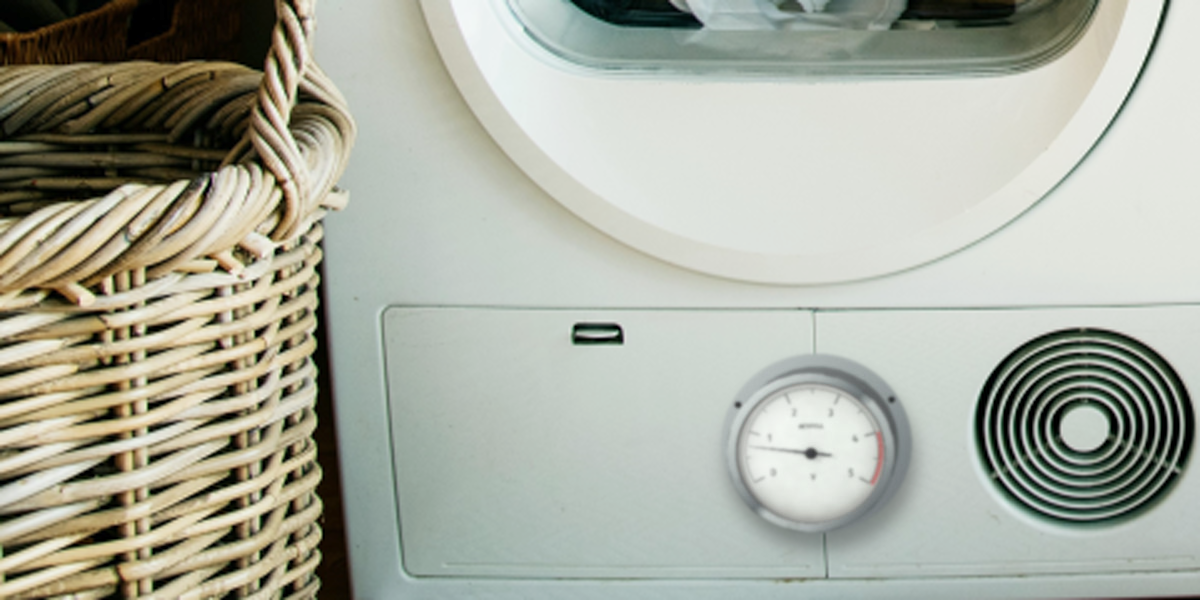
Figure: 0.75 V
